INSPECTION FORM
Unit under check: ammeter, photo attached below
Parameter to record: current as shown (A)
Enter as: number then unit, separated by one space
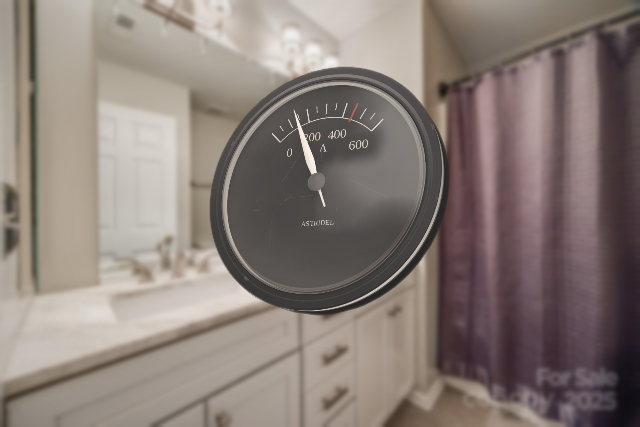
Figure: 150 A
